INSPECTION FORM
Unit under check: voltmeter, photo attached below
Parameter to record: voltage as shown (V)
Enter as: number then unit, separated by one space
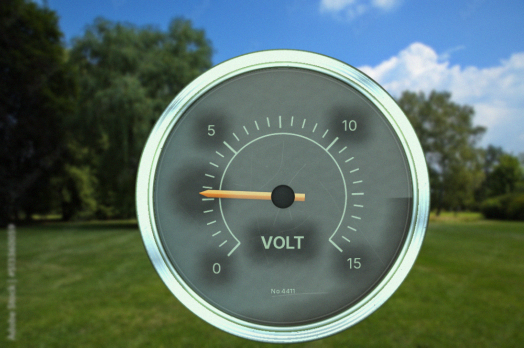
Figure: 2.75 V
